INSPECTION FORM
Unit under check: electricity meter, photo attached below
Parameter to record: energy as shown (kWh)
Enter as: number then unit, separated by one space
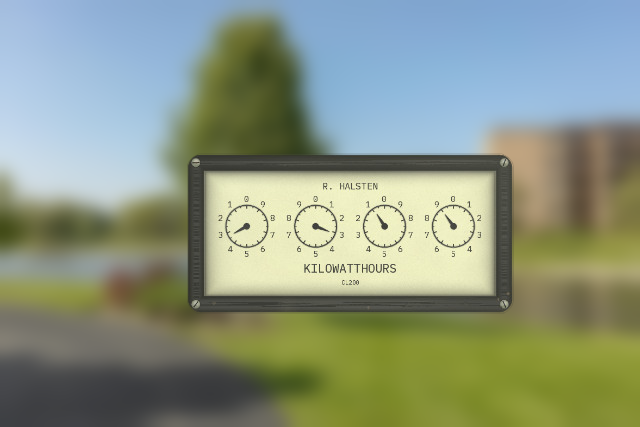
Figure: 3309 kWh
